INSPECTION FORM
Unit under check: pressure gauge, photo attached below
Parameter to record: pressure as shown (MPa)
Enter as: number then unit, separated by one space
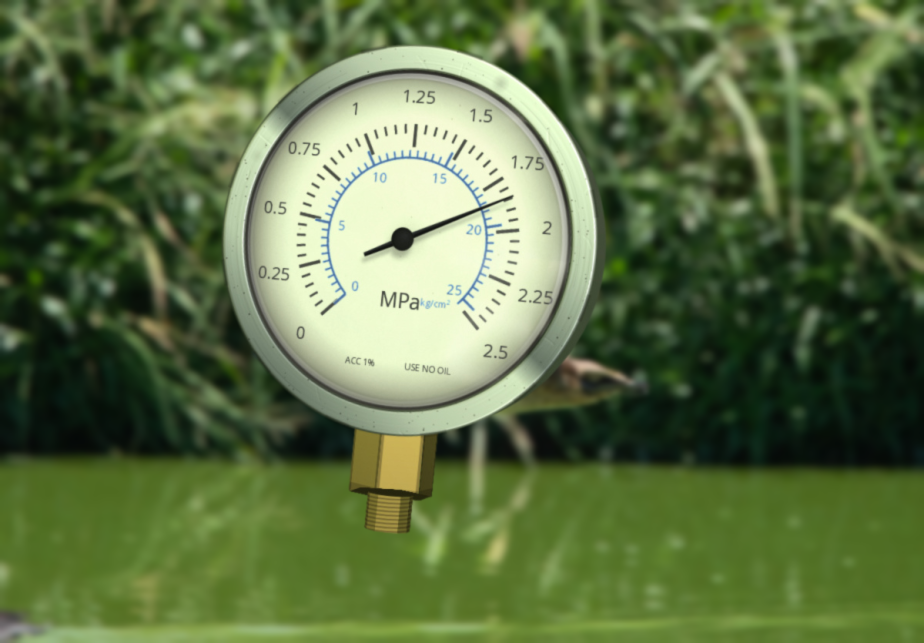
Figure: 1.85 MPa
